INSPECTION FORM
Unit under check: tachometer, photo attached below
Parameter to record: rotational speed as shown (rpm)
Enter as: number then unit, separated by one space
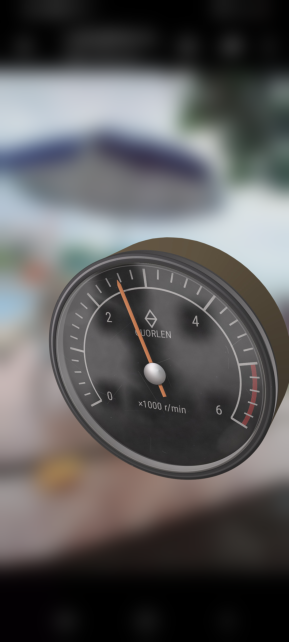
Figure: 2600 rpm
